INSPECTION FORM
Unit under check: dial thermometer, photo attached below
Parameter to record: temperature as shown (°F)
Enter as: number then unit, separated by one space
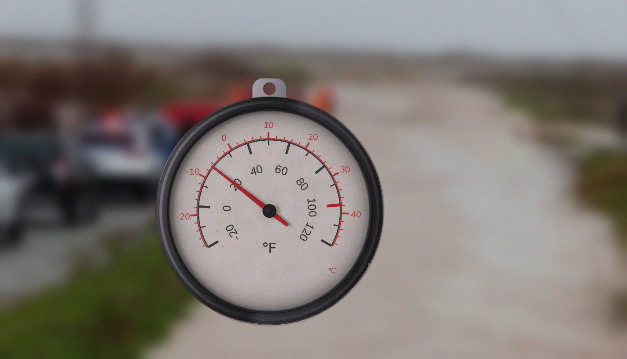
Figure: 20 °F
